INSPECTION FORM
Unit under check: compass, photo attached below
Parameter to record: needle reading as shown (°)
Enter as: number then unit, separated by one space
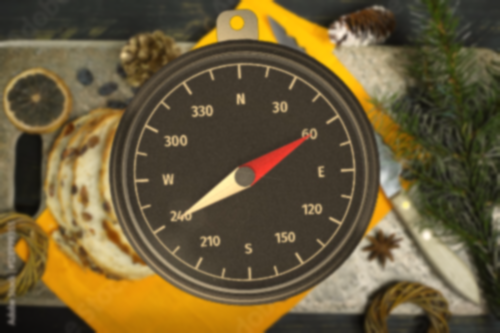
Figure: 60 °
